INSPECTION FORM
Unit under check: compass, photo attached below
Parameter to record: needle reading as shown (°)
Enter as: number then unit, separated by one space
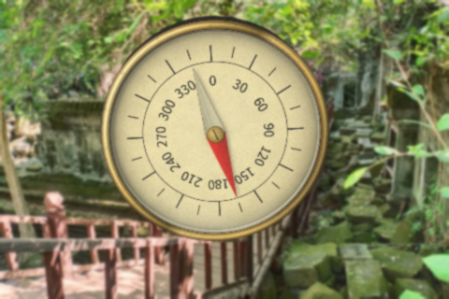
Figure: 165 °
